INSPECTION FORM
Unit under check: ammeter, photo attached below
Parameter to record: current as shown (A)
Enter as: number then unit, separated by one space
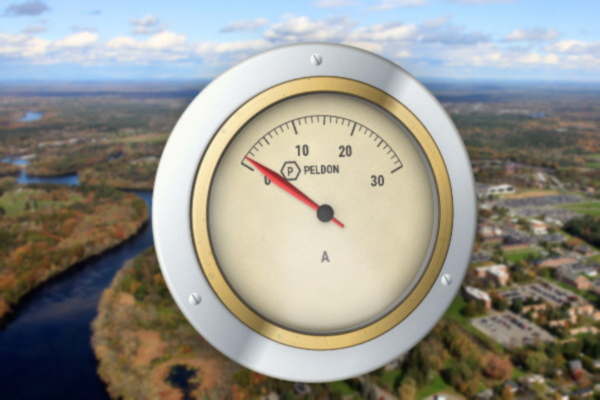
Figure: 1 A
